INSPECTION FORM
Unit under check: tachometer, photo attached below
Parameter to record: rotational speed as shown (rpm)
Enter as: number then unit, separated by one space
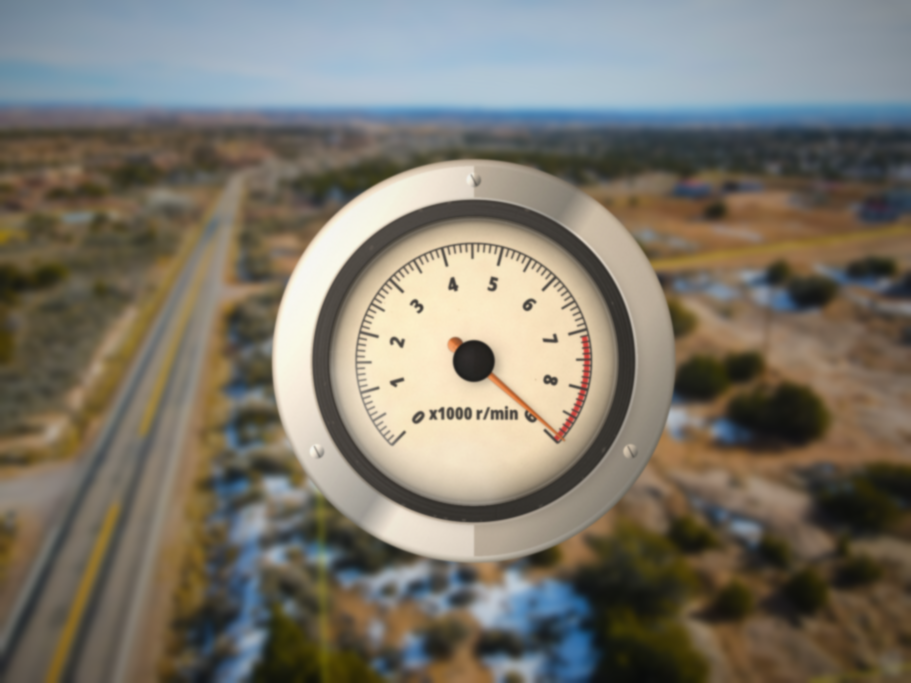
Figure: 8900 rpm
